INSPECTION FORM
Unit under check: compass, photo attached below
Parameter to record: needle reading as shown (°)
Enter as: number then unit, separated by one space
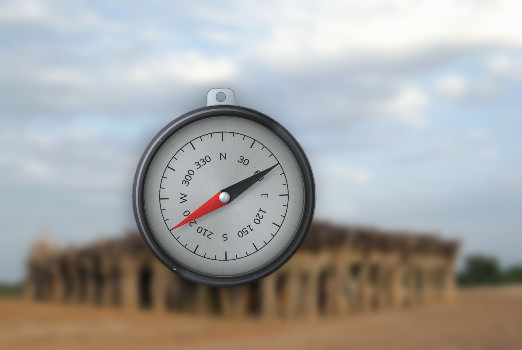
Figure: 240 °
